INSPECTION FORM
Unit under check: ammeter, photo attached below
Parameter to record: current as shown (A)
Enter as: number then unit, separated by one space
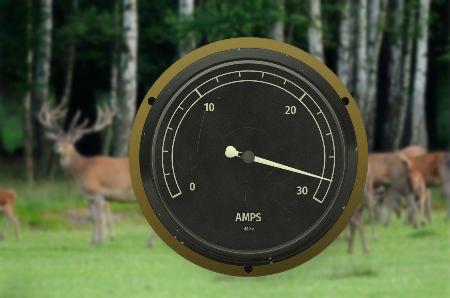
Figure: 28 A
